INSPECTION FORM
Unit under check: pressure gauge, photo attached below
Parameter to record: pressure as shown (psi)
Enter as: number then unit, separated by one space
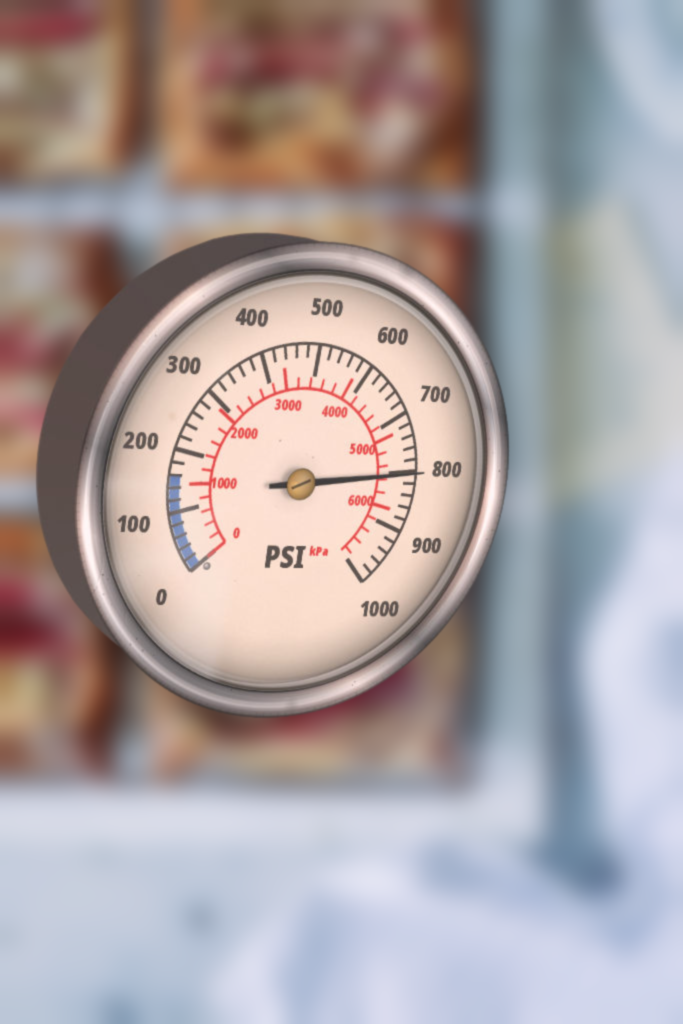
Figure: 800 psi
